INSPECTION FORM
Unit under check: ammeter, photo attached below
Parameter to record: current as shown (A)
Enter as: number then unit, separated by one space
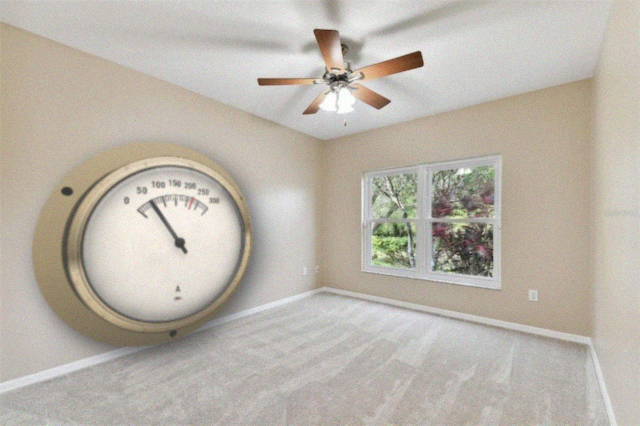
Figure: 50 A
